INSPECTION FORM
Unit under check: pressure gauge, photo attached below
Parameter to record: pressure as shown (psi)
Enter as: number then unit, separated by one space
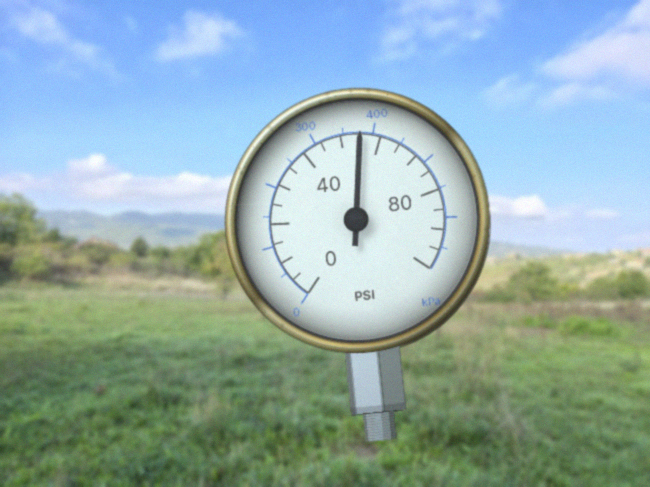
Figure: 55 psi
